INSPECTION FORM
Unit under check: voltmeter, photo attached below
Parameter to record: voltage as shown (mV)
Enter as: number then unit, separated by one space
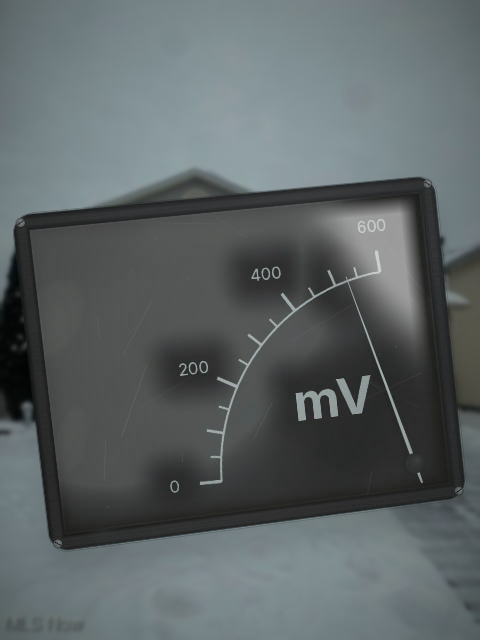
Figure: 525 mV
